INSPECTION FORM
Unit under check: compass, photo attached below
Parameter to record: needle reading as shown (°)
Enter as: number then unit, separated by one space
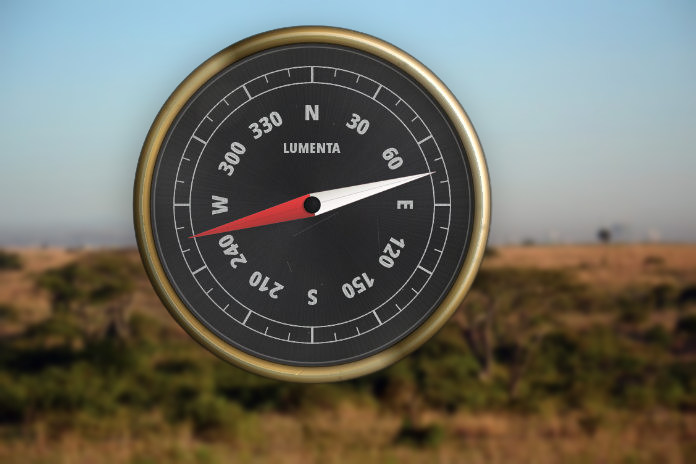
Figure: 255 °
